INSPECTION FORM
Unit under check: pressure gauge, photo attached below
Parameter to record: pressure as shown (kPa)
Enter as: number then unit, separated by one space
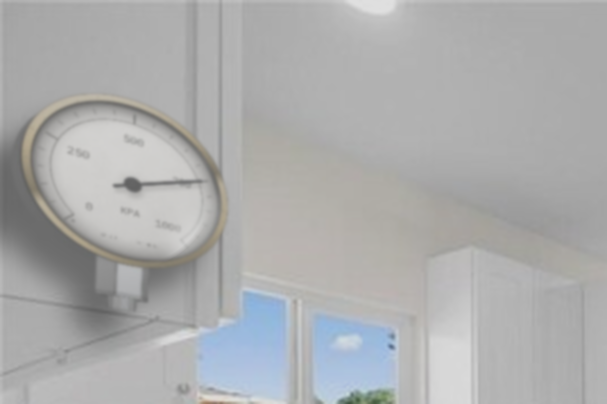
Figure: 750 kPa
